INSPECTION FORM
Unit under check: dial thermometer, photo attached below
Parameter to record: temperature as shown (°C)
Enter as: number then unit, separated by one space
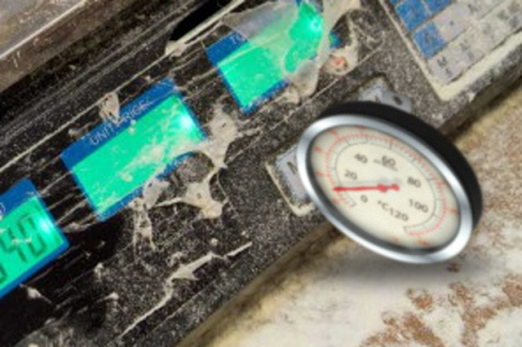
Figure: 10 °C
